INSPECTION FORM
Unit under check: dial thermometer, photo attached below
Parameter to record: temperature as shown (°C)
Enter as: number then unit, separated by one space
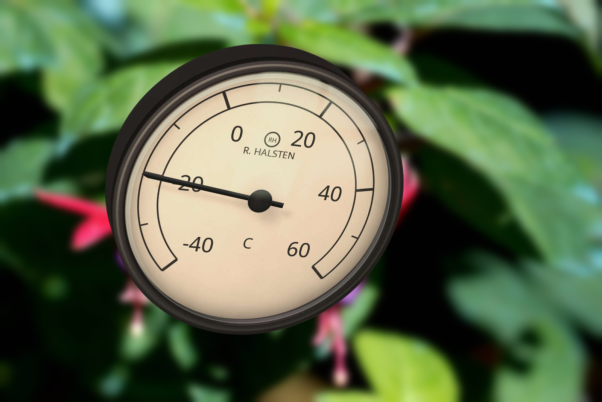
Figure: -20 °C
